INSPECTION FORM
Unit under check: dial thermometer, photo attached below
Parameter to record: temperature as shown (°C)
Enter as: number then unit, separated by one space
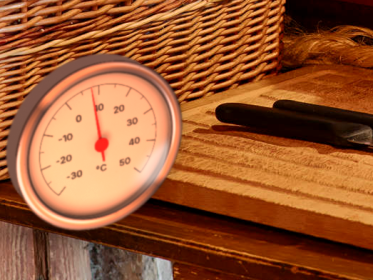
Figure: 7.5 °C
